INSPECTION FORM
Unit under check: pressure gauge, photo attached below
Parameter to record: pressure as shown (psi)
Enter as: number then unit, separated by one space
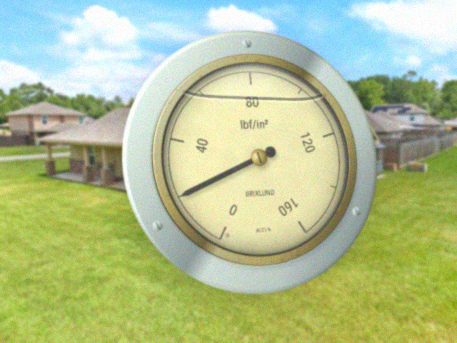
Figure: 20 psi
